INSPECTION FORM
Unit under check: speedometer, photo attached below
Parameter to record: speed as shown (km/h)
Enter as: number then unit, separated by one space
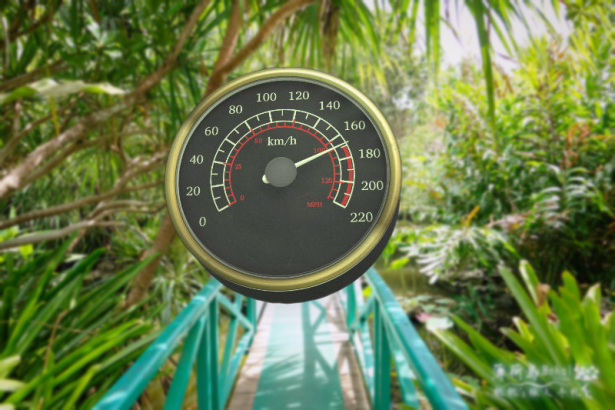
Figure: 170 km/h
